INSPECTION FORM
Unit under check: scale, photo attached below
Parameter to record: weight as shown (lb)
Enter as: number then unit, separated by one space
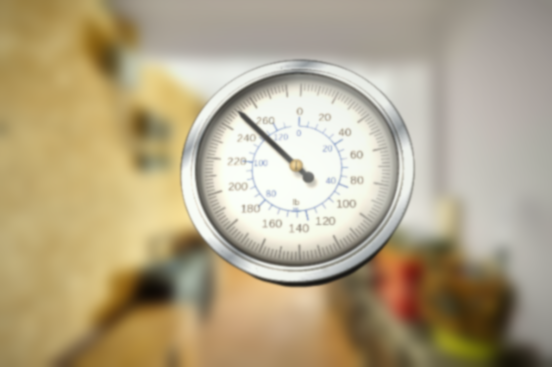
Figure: 250 lb
